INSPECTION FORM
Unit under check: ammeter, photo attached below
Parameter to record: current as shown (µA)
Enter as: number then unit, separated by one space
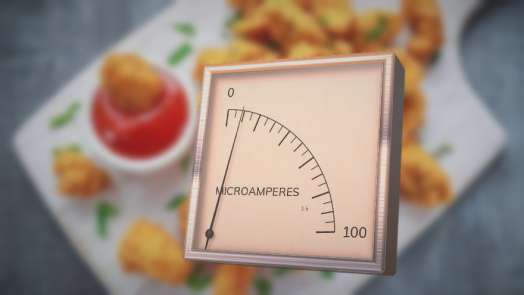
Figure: 10 µA
